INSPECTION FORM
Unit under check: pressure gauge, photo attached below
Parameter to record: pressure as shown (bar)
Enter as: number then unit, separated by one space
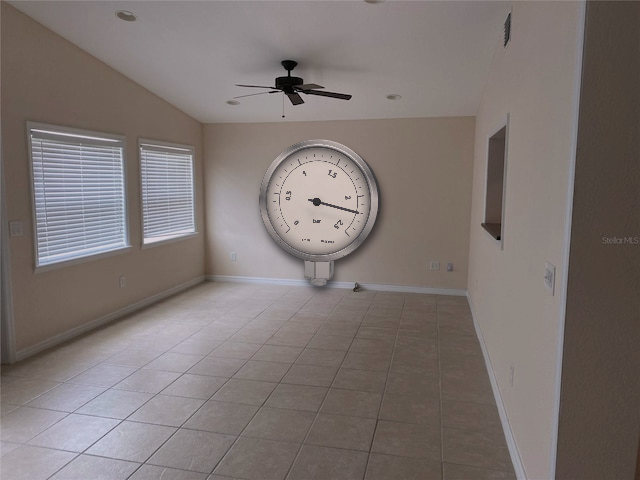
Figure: 2.2 bar
